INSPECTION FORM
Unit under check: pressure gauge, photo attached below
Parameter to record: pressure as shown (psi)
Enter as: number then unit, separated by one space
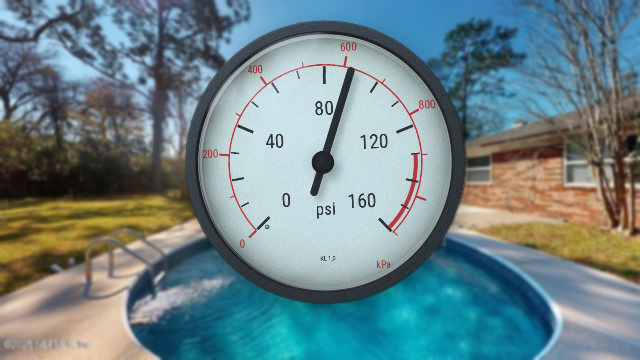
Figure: 90 psi
